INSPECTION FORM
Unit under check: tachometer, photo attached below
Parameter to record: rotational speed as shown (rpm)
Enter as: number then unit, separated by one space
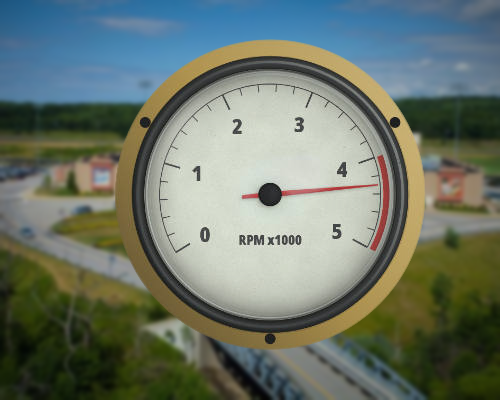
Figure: 4300 rpm
